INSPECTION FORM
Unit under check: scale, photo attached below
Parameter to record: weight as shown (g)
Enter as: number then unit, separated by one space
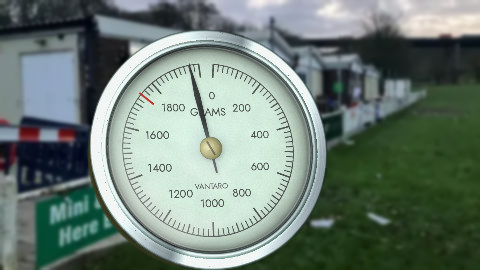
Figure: 1960 g
